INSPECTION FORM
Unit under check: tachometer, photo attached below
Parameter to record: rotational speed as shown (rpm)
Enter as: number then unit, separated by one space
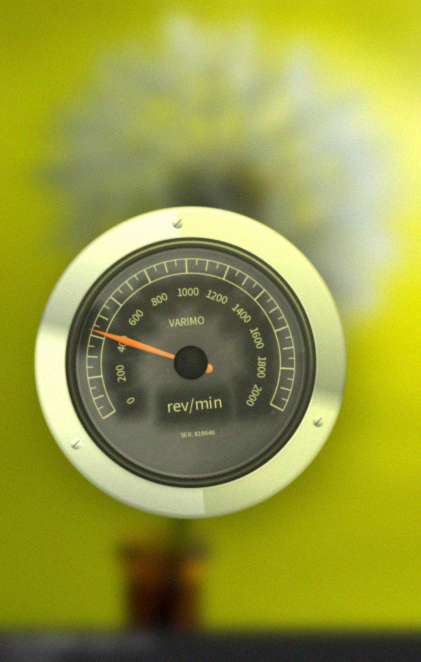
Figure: 425 rpm
